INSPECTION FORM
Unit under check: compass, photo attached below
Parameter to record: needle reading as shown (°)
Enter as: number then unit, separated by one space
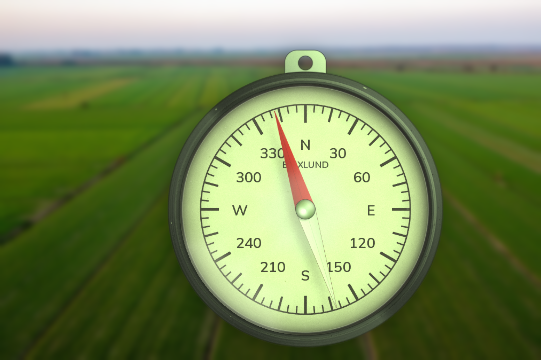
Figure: 342.5 °
